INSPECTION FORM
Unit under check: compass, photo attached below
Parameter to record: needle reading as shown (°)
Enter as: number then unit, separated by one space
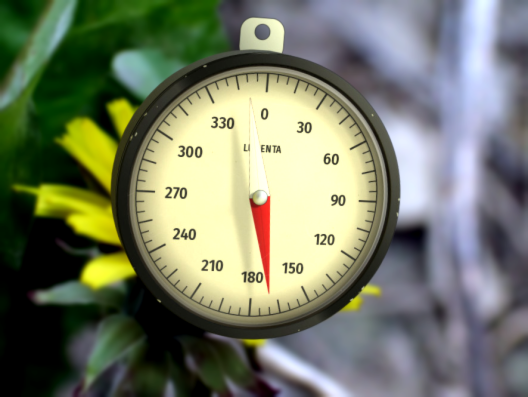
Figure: 170 °
